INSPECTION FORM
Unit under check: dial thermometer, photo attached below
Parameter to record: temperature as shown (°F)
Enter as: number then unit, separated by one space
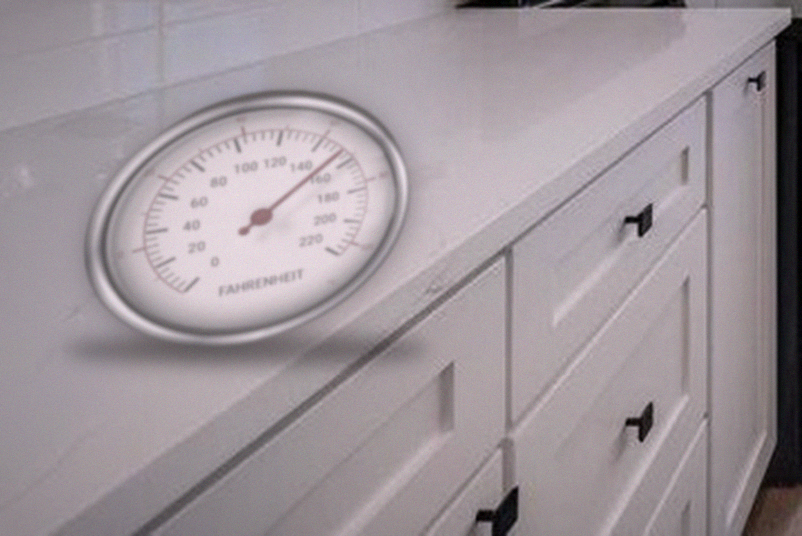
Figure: 152 °F
